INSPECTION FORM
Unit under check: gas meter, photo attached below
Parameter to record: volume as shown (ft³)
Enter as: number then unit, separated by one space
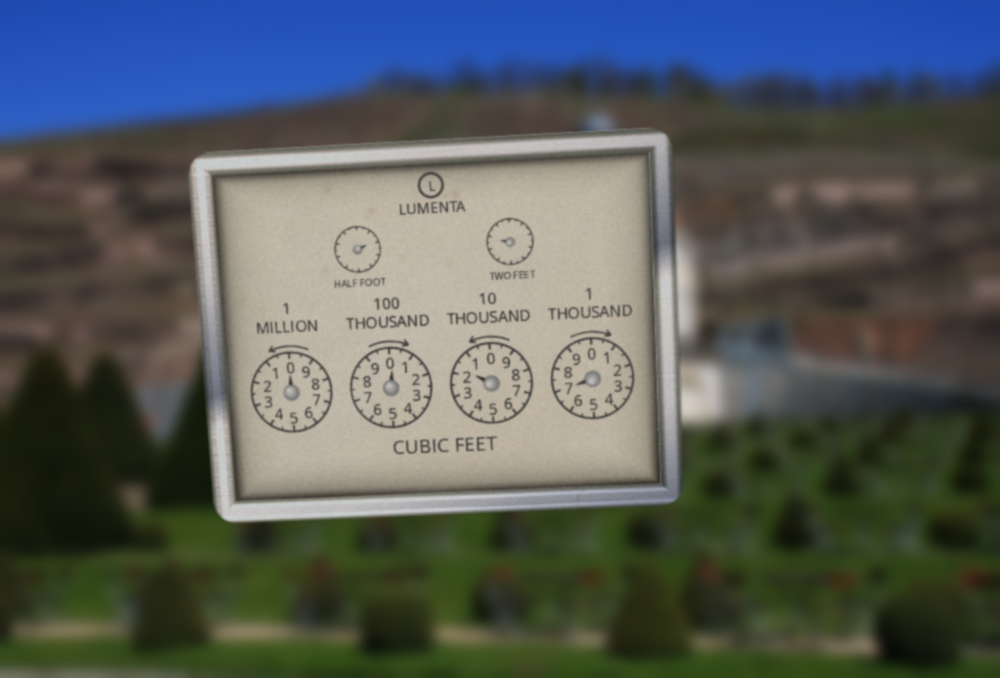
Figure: 1700 ft³
